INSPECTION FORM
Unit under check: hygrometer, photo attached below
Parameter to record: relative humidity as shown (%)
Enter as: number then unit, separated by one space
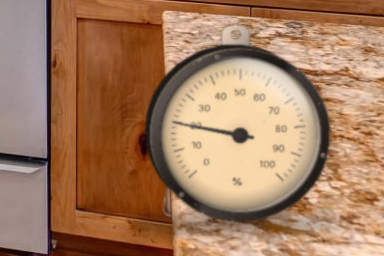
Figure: 20 %
